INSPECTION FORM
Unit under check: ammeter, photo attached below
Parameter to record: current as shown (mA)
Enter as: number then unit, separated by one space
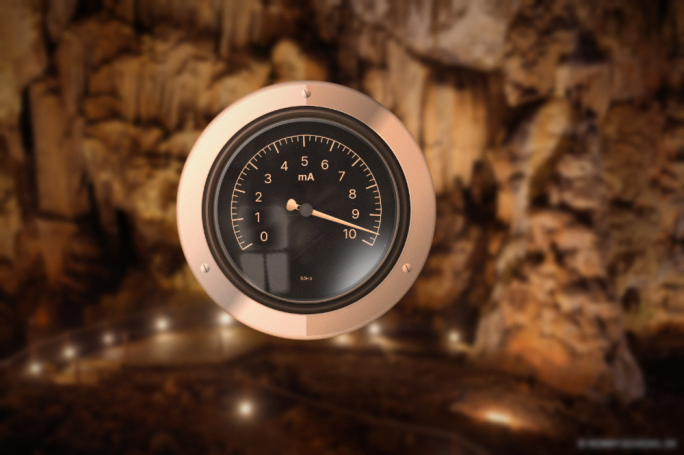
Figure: 9.6 mA
